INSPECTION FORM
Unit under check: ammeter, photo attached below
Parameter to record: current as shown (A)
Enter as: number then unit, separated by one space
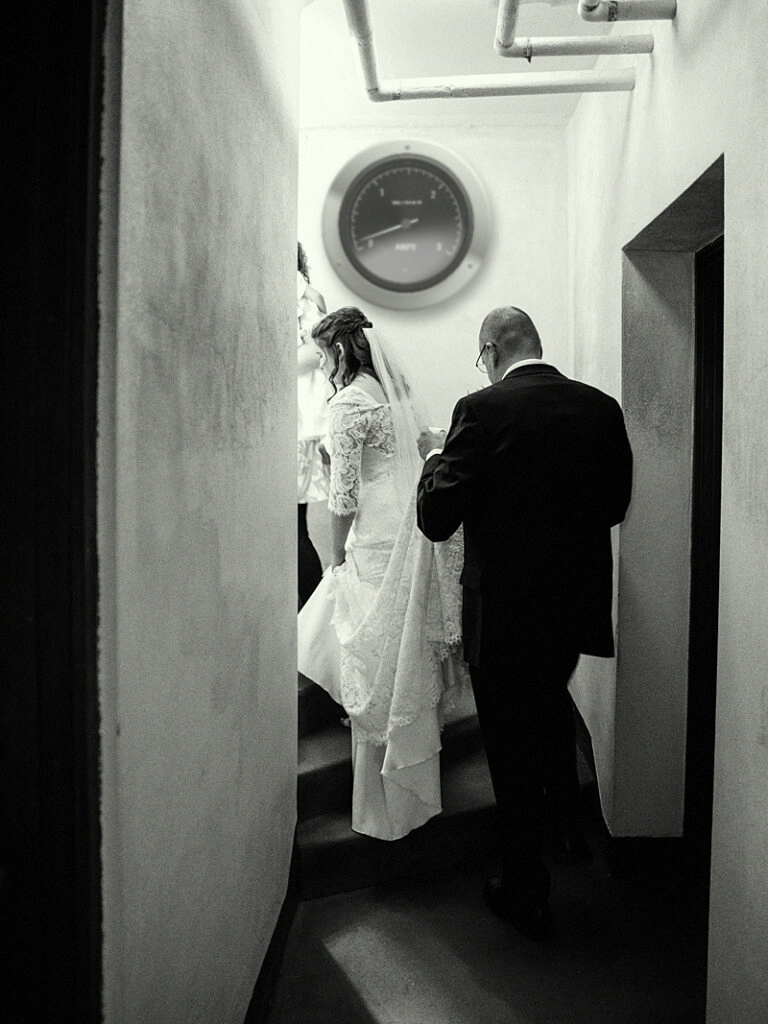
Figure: 0.1 A
